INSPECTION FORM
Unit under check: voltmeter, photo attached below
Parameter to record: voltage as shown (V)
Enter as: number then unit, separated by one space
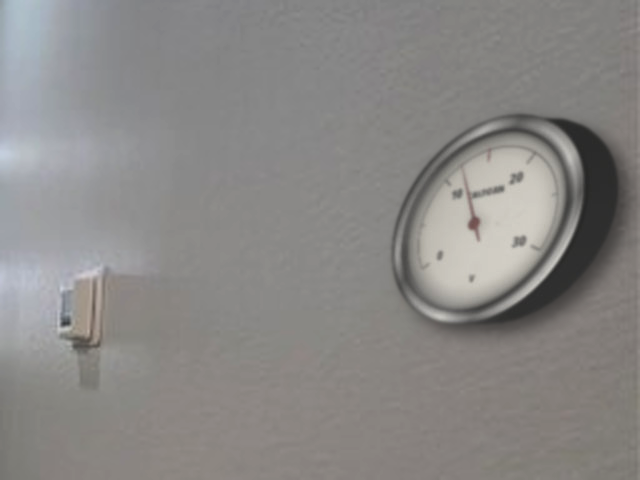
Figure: 12.5 V
